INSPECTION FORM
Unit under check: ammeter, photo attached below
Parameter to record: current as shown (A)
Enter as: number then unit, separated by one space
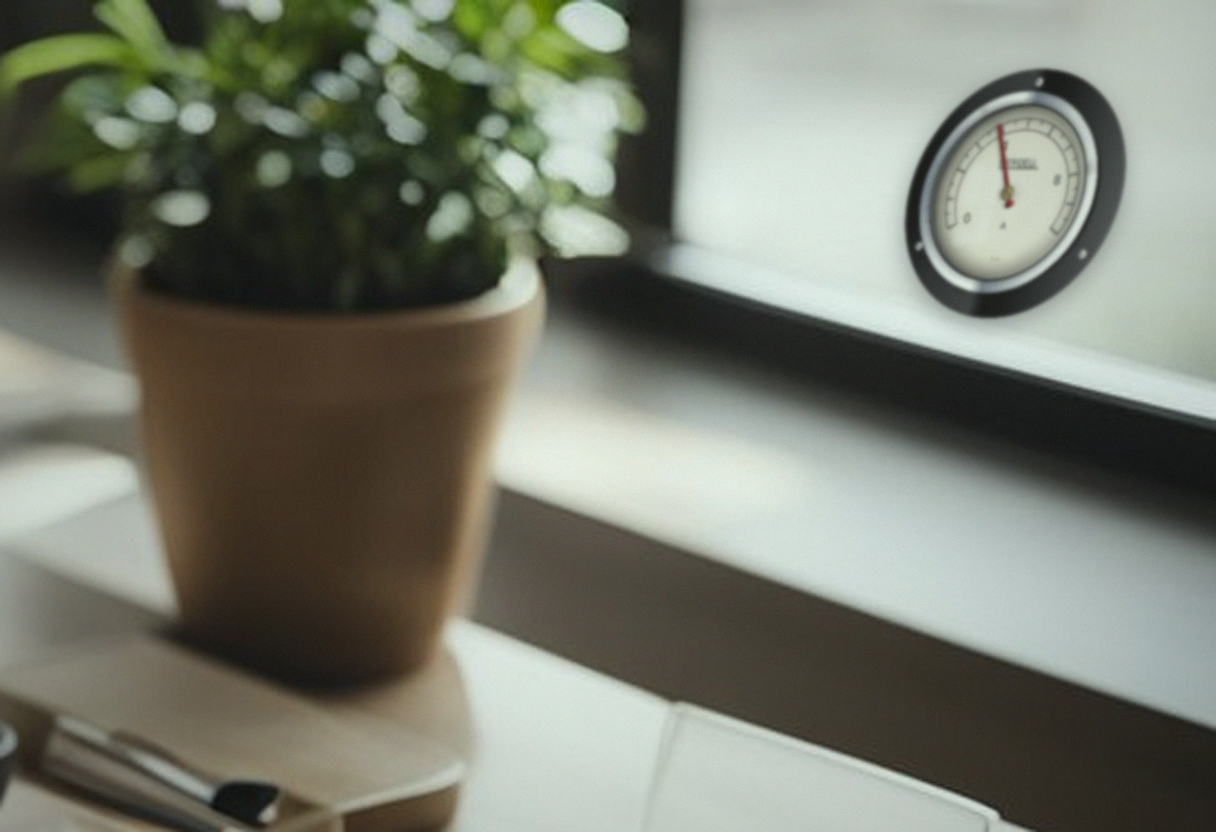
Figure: 4 A
